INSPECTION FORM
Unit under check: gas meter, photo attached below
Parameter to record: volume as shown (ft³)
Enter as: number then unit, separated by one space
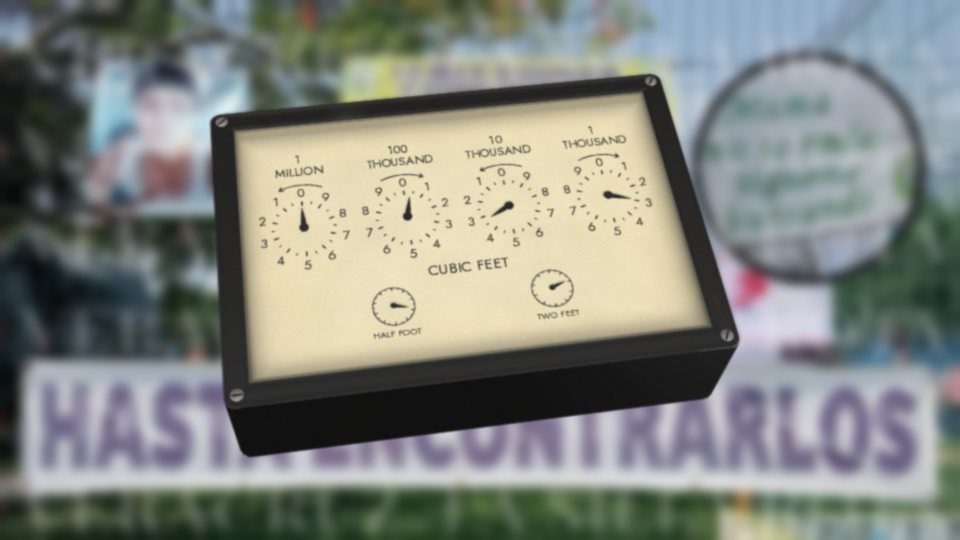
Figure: 3300 ft³
